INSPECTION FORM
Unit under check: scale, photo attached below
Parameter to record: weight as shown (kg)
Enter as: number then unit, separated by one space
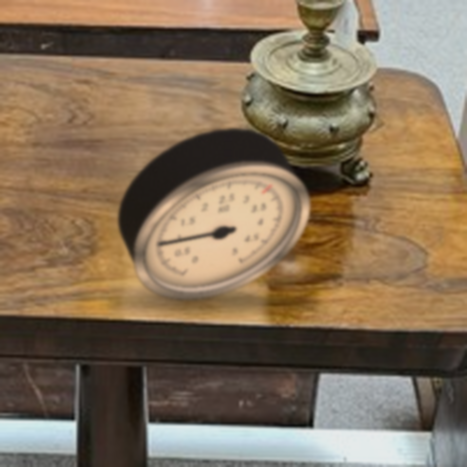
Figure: 1 kg
